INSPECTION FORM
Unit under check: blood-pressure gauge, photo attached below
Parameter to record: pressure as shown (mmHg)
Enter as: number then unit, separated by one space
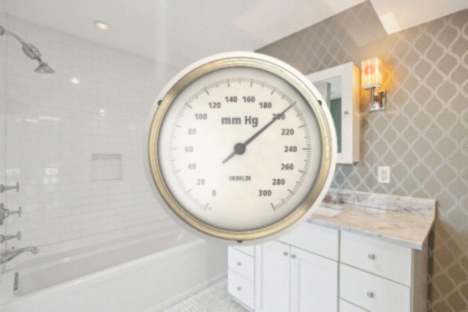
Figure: 200 mmHg
